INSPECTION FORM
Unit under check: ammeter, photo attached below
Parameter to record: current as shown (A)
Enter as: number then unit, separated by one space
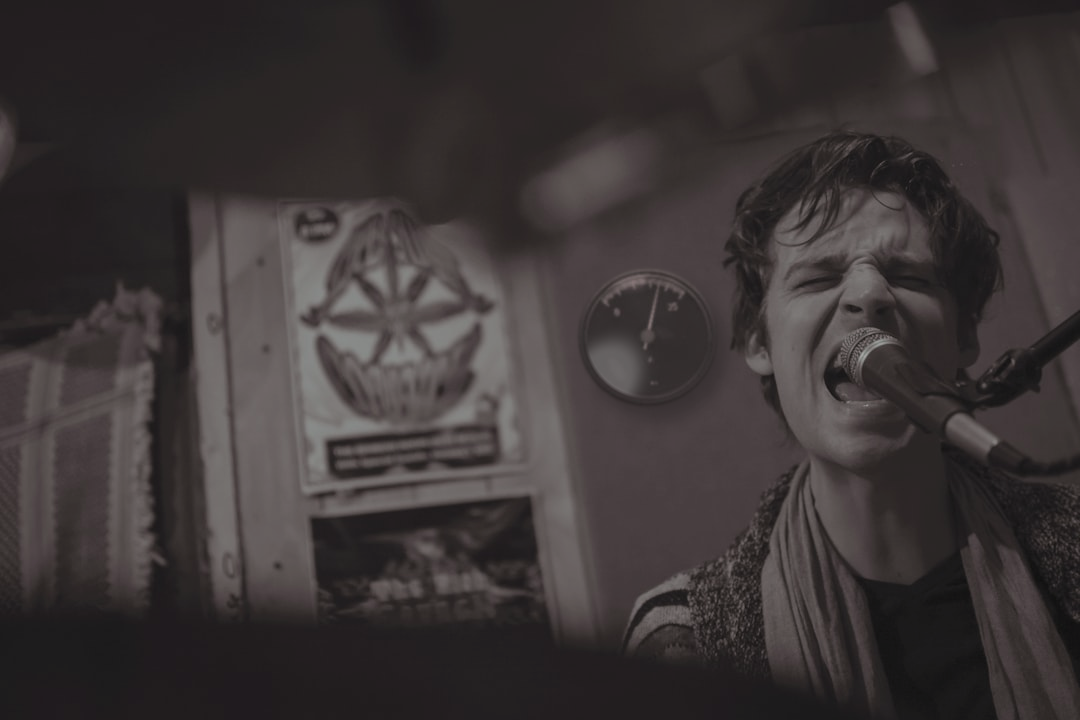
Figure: 17.5 A
